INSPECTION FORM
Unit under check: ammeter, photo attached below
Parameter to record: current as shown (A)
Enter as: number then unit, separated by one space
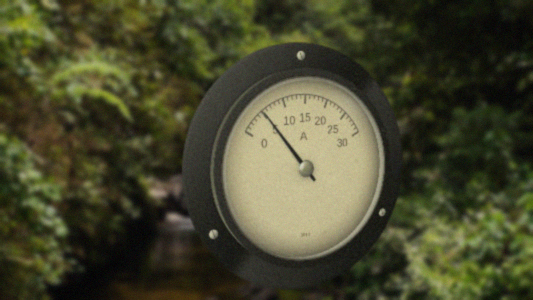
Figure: 5 A
